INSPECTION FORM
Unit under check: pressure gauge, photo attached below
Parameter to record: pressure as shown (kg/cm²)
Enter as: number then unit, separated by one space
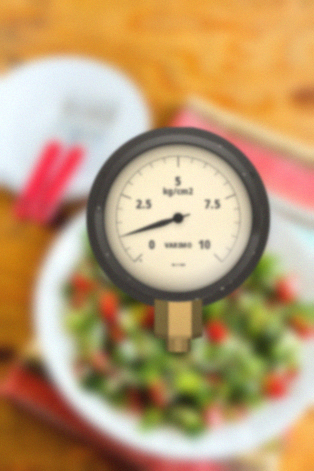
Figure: 1 kg/cm²
